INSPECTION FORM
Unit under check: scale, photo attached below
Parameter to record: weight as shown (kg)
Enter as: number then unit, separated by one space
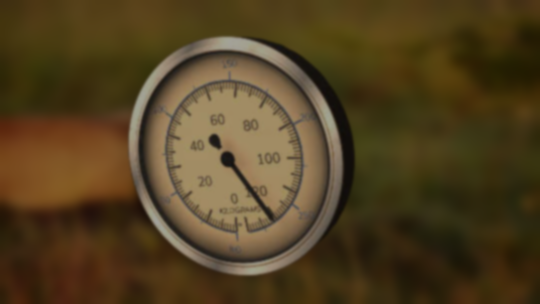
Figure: 120 kg
